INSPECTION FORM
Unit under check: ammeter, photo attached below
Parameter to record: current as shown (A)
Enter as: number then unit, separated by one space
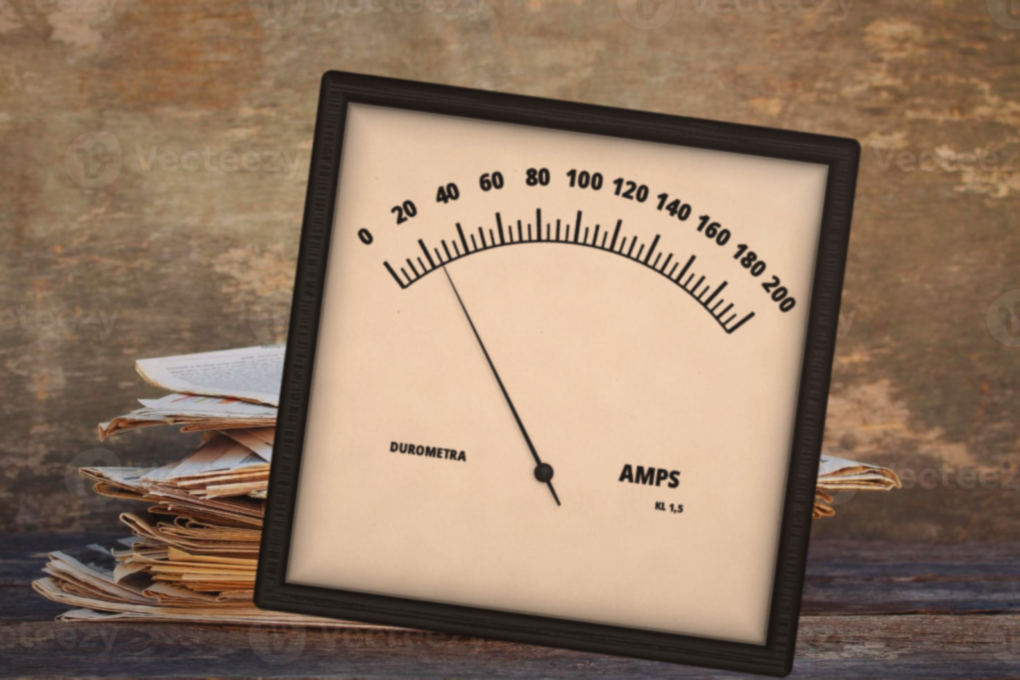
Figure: 25 A
